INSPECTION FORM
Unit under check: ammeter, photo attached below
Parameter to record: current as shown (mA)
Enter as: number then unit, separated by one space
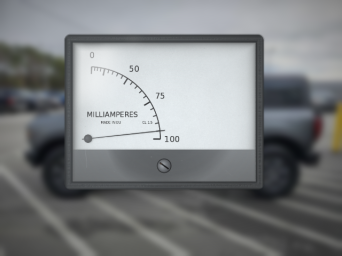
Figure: 95 mA
